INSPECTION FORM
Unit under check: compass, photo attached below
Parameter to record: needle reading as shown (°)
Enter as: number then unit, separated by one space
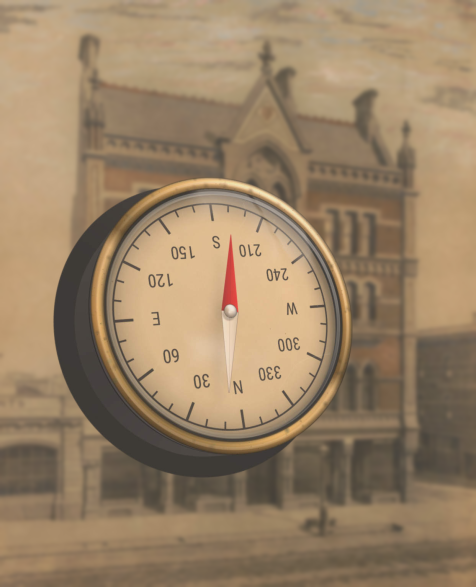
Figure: 190 °
